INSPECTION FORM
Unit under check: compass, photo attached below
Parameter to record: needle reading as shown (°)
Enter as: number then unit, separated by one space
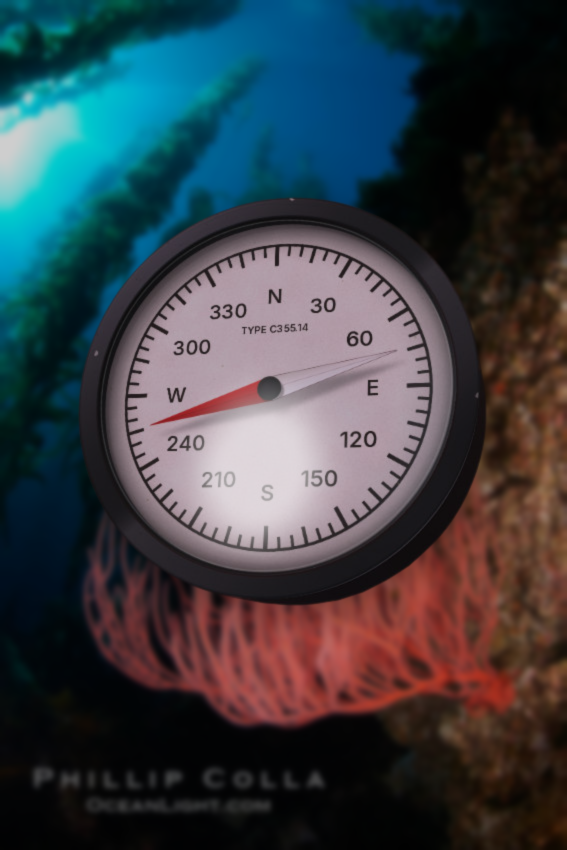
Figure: 255 °
